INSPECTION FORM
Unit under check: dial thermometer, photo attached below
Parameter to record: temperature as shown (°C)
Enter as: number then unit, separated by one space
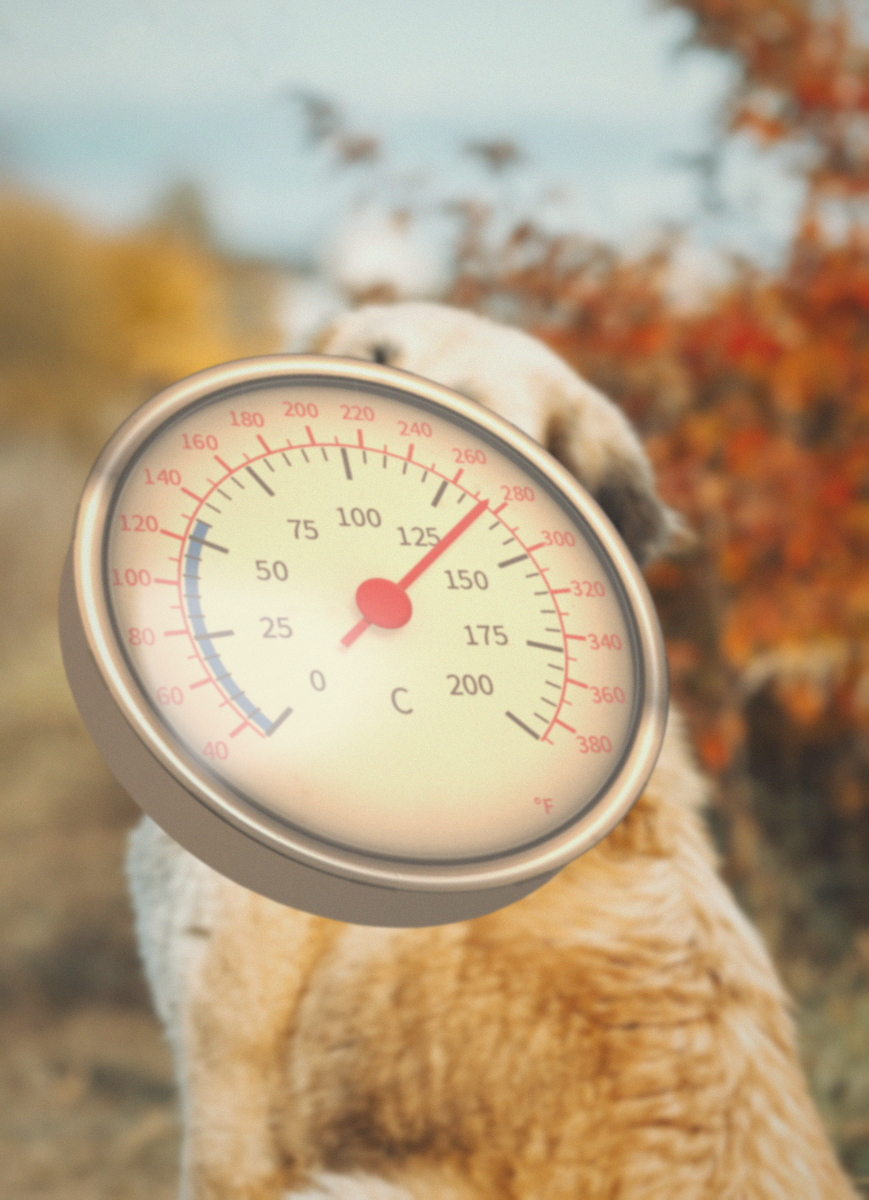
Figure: 135 °C
